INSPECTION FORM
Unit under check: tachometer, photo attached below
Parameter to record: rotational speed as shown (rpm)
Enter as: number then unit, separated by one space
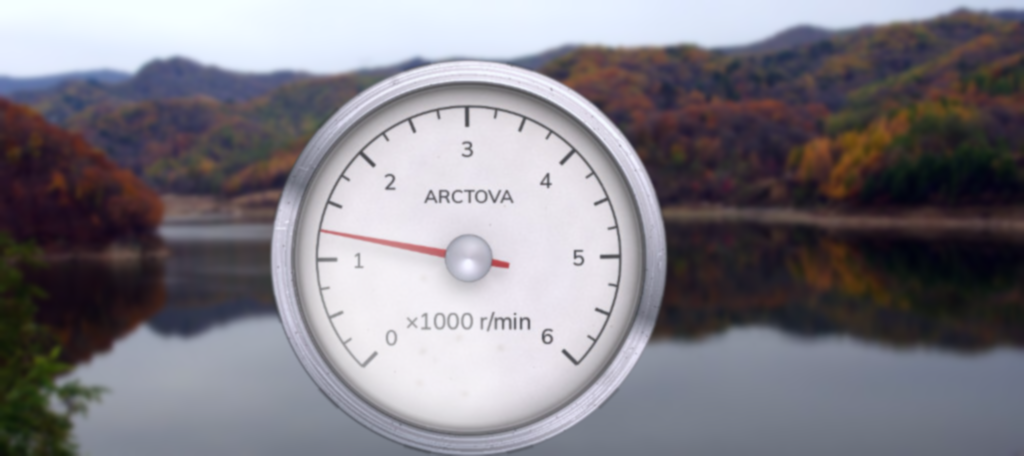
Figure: 1250 rpm
